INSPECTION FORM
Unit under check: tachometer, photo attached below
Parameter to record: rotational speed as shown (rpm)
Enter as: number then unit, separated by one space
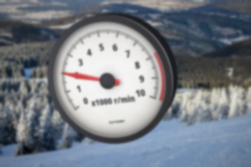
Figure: 2000 rpm
